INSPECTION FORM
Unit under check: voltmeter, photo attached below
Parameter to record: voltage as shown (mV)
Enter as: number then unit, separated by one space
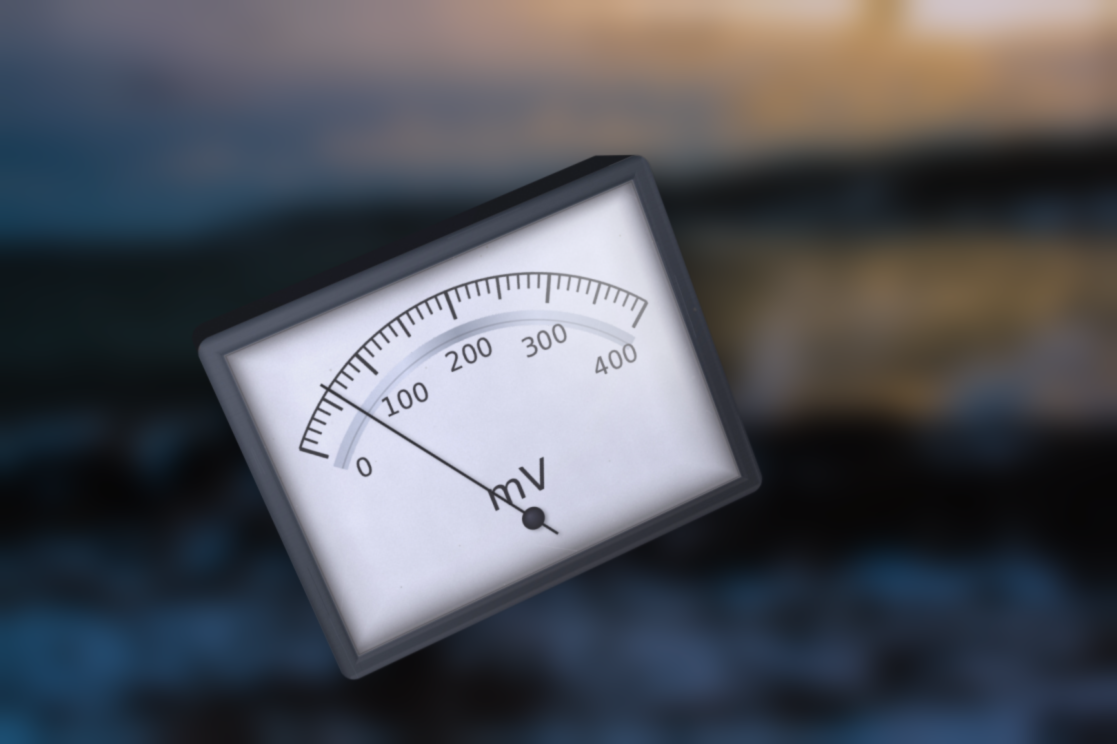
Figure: 60 mV
